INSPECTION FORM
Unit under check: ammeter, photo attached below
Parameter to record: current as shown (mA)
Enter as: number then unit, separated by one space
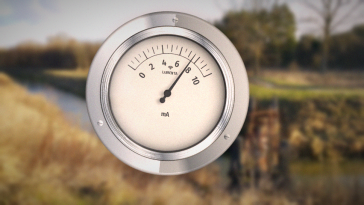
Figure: 7.5 mA
